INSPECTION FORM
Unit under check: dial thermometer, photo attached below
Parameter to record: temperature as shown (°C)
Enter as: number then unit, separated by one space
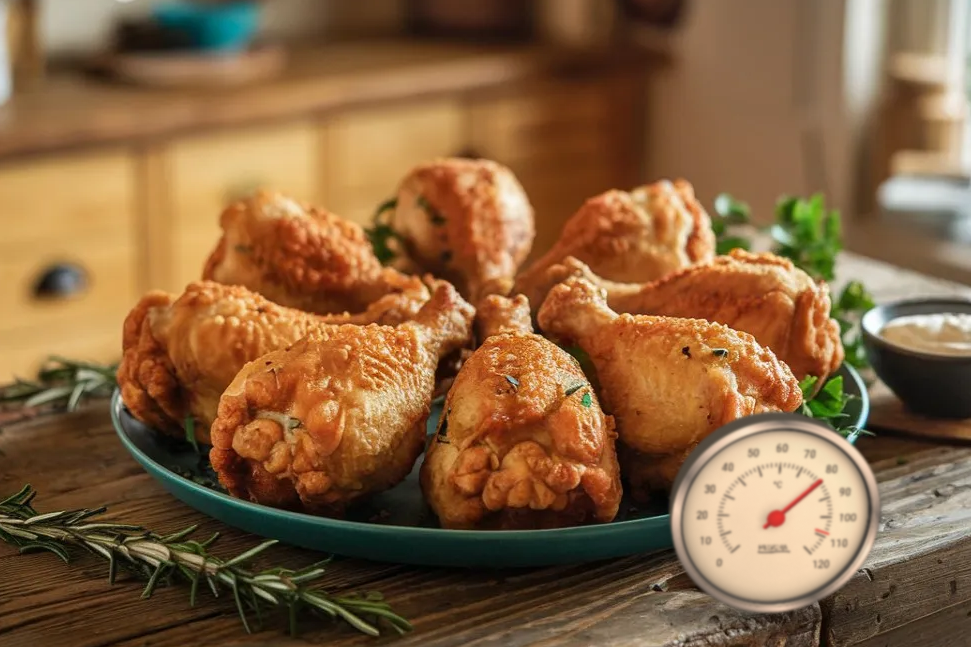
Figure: 80 °C
